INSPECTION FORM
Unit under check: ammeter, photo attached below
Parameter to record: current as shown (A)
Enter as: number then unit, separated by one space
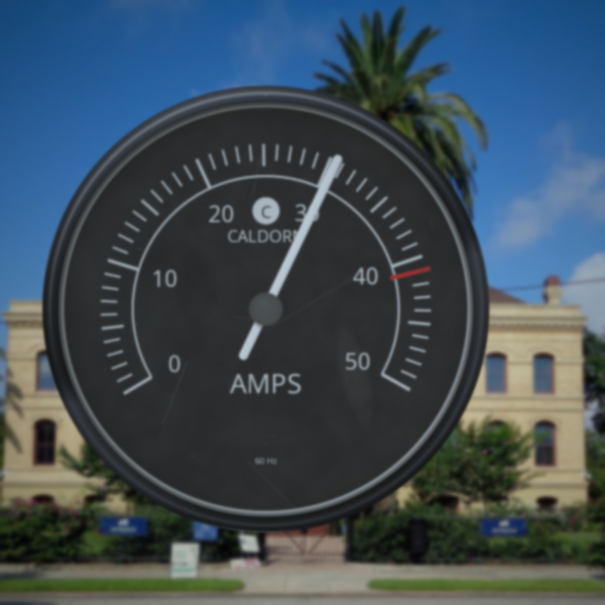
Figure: 30.5 A
